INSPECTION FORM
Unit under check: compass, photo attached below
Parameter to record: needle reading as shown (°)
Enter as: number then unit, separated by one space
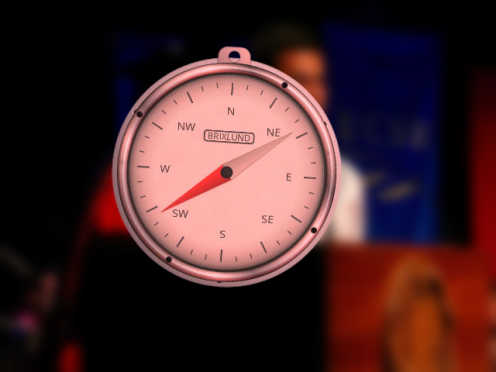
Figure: 235 °
